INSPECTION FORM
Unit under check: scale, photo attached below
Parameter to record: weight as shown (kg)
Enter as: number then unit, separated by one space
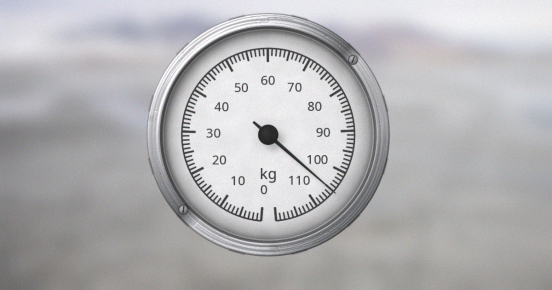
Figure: 105 kg
